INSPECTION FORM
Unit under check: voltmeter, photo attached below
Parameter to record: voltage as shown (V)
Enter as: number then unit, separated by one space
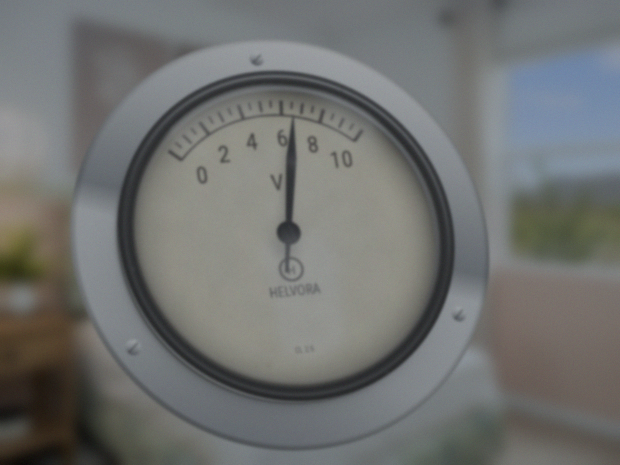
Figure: 6.5 V
